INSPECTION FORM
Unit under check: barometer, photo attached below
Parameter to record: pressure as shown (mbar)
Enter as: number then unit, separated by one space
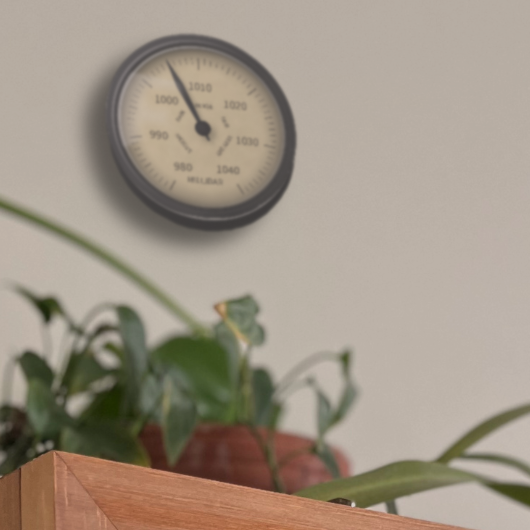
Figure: 1005 mbar
